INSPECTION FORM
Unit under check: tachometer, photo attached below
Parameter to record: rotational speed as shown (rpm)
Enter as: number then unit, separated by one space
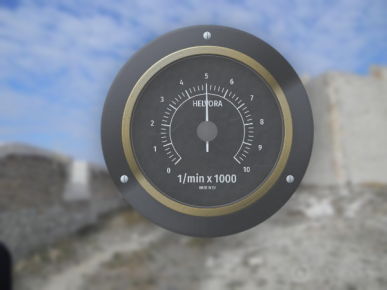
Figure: 5000 rpm
